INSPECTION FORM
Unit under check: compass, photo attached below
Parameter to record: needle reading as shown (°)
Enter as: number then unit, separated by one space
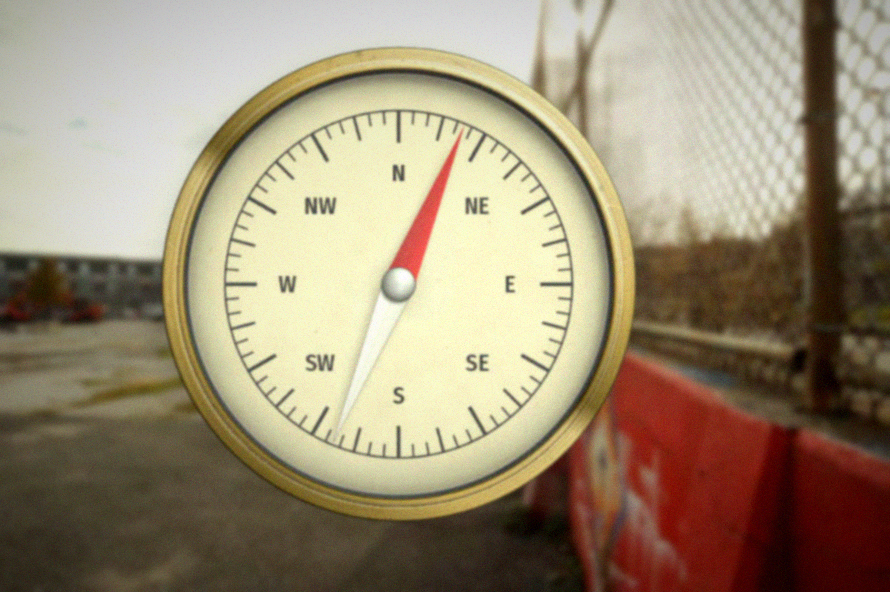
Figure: 22.5 °
